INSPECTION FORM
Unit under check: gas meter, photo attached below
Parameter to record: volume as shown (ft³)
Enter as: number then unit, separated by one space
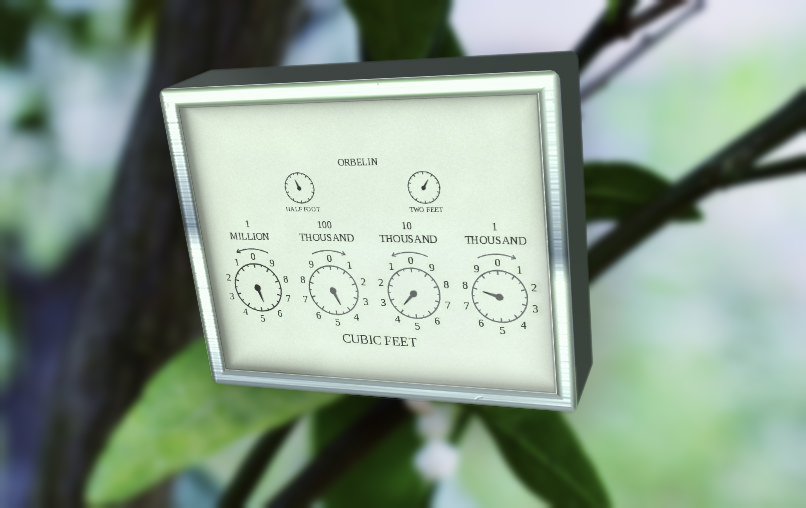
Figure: 543800 ft³
